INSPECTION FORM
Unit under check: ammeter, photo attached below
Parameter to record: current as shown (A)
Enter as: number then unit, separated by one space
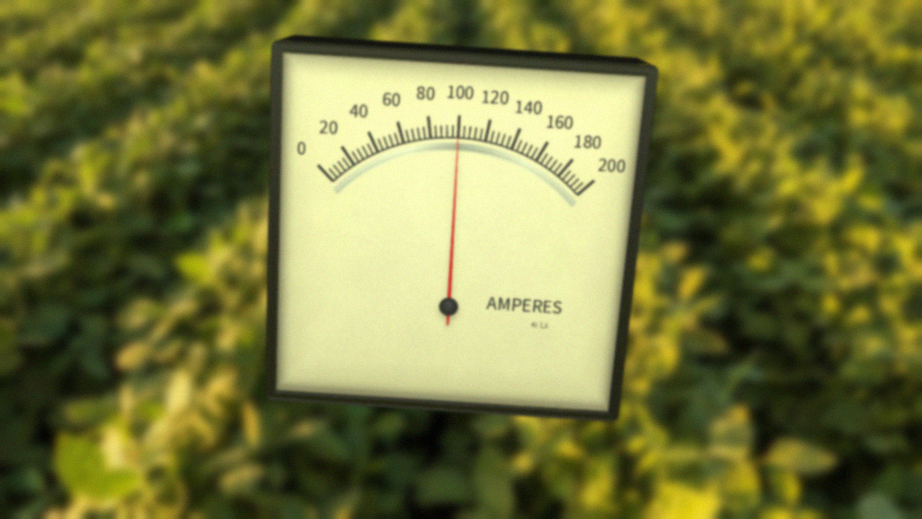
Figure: 100 A
